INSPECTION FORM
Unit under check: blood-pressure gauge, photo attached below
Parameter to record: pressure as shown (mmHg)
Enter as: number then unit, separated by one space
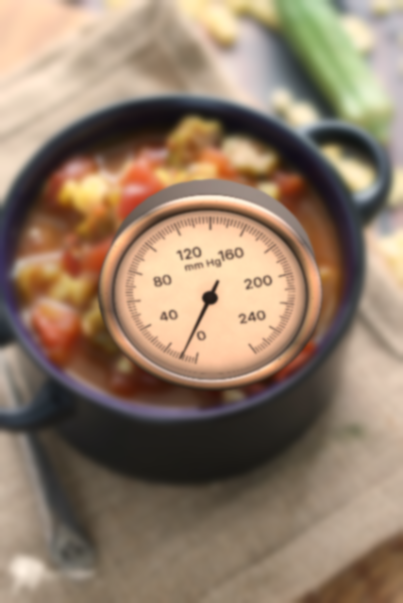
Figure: 10 mmHg
